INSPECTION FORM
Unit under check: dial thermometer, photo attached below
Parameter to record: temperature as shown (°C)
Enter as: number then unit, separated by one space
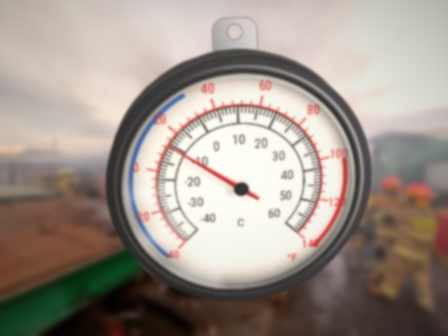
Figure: -10 °C
